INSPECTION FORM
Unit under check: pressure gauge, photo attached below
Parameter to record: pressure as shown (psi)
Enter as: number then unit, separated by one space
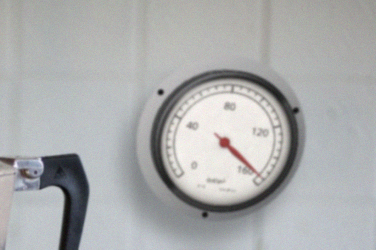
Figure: 155 psi
